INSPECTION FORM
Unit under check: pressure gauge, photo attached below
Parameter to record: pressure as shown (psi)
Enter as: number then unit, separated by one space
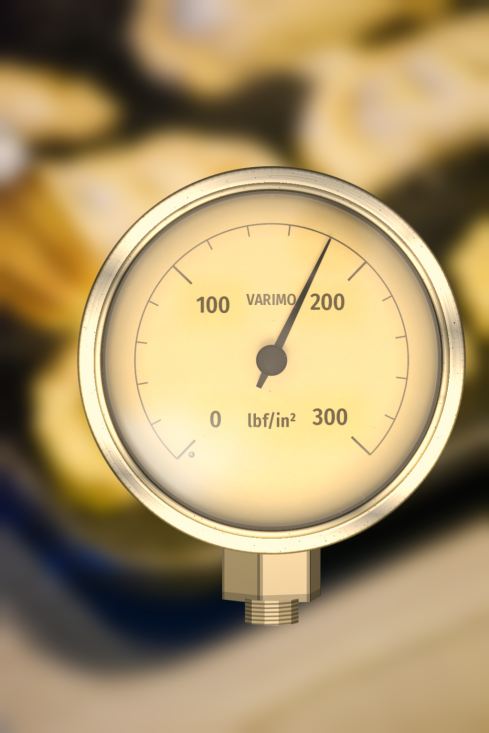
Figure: 180 psi
